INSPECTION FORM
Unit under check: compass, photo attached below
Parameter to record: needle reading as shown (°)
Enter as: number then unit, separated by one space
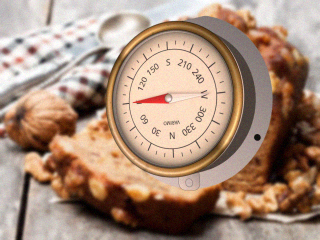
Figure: 90 °
